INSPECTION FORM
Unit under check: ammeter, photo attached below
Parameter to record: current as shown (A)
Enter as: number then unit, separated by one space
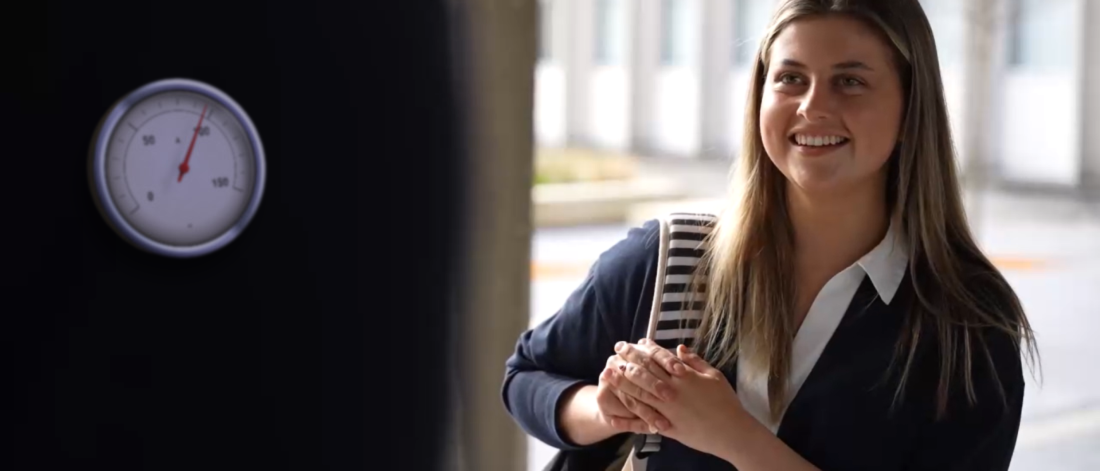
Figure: 95 A
